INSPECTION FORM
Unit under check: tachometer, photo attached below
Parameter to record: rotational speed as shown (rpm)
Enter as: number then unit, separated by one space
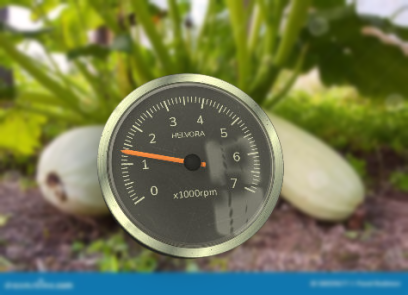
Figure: 1300 rpm
